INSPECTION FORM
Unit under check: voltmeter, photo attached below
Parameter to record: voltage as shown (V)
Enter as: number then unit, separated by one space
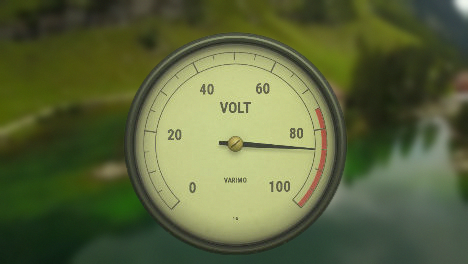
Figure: 85 V
